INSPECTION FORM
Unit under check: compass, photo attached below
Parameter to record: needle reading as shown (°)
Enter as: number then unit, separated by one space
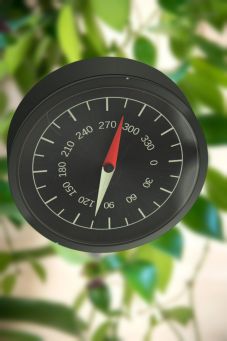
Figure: 285 °
